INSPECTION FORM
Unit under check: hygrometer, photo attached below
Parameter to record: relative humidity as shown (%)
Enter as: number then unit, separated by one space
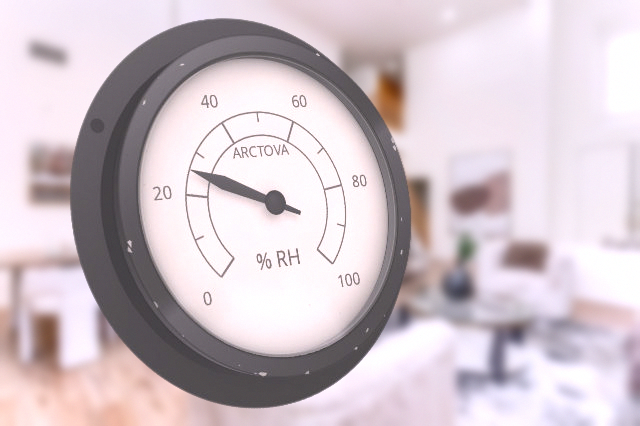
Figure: 25 %
